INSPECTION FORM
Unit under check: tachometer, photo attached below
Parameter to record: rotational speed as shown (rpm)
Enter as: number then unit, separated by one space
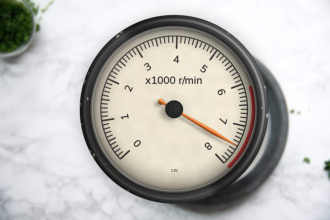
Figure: 7500 rpm
